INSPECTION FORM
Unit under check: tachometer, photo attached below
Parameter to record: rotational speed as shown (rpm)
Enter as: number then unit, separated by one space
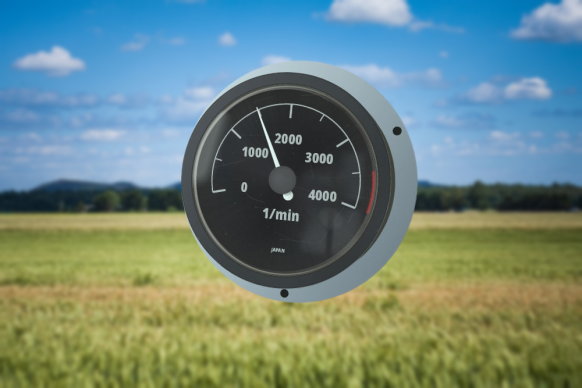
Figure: 1500 rpm
